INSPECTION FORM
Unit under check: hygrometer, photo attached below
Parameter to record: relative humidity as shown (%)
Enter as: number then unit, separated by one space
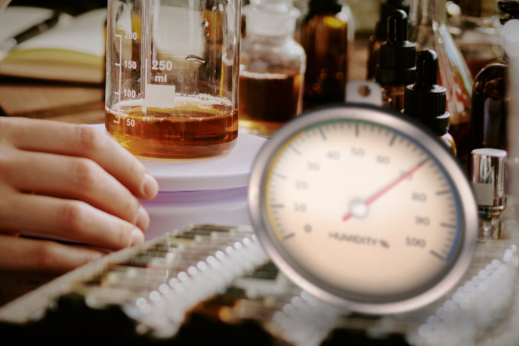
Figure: 70 %
